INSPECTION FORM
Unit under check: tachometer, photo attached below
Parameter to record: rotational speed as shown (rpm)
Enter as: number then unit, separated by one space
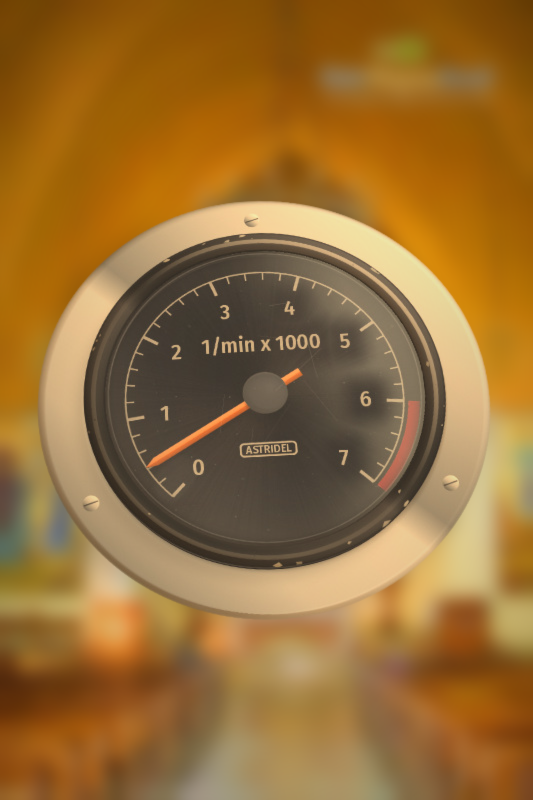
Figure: 400 rpm
